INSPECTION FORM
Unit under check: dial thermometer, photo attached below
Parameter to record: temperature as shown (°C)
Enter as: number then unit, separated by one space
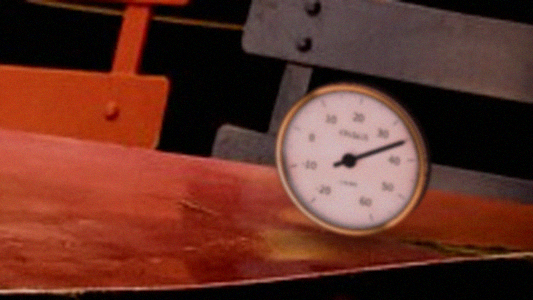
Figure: 35 °C
